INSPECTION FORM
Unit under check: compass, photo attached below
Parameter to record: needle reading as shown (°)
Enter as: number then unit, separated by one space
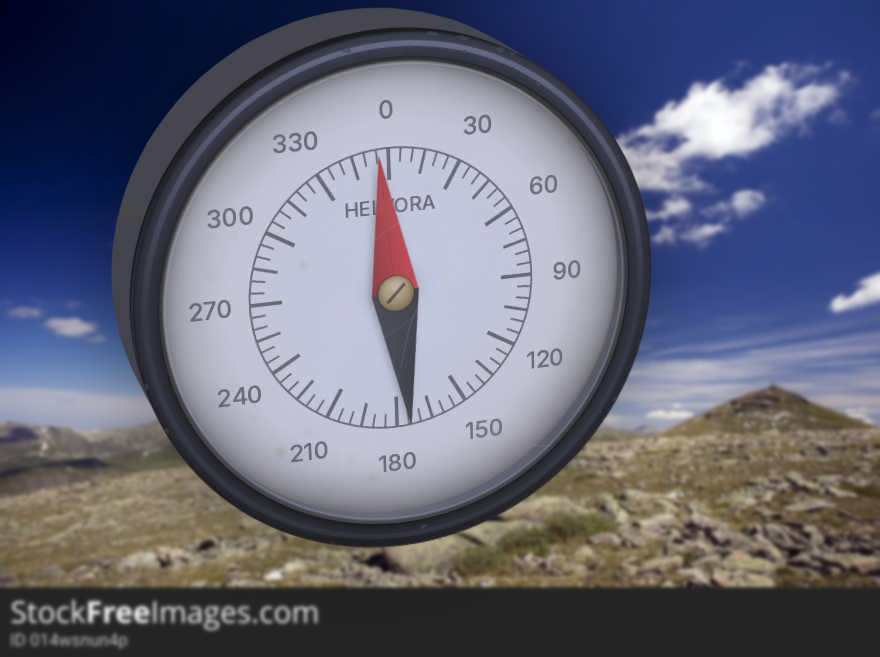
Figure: 355 °
